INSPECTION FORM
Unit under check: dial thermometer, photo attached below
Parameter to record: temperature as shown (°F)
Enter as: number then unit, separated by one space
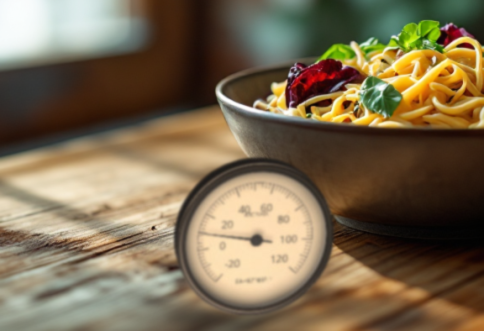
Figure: 10 °F
